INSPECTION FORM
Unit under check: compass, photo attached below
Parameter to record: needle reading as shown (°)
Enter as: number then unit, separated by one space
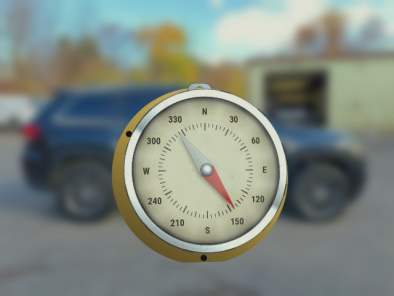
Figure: 145 °
